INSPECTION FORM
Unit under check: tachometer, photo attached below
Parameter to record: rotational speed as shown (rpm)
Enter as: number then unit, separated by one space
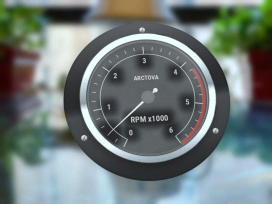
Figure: 400 rpm
